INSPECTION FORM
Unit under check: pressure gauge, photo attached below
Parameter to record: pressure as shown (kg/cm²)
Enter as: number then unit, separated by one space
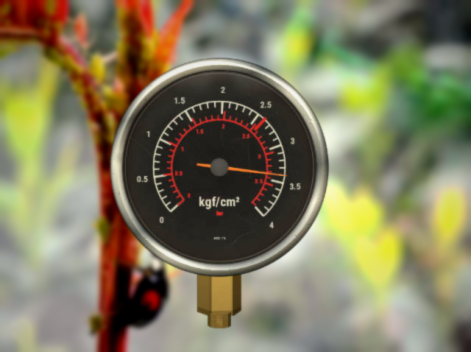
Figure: 3.4 kg/cm²
